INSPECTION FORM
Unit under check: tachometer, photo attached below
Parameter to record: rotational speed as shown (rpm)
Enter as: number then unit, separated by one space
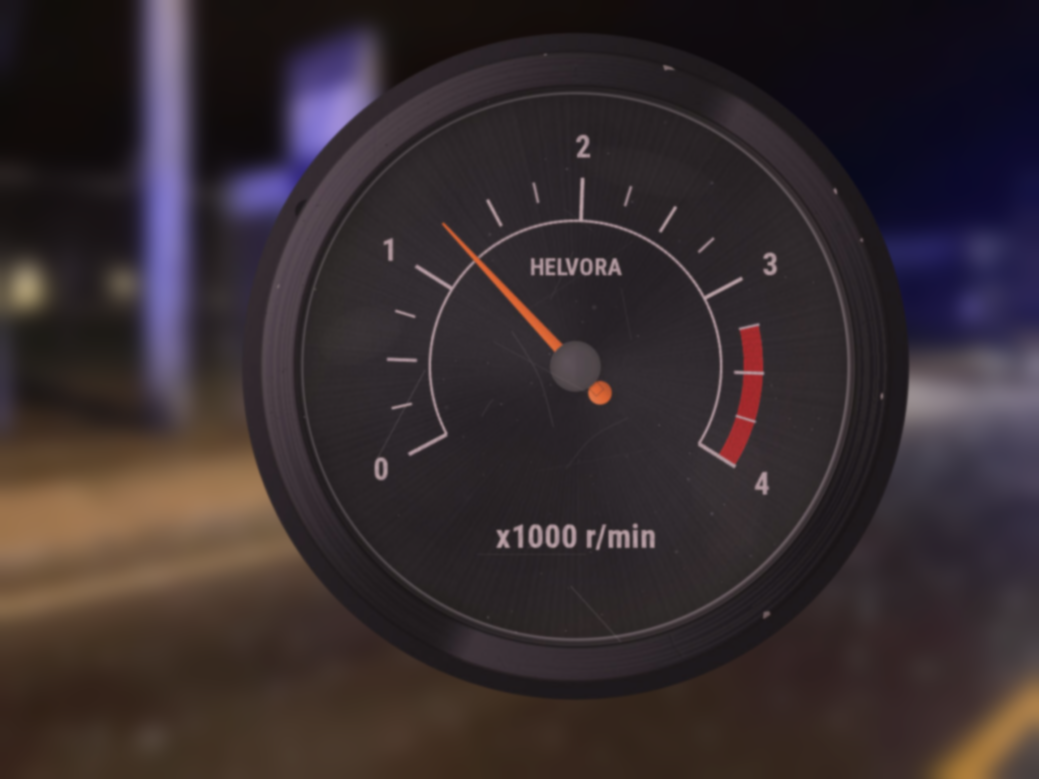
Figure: 1250 rpm
